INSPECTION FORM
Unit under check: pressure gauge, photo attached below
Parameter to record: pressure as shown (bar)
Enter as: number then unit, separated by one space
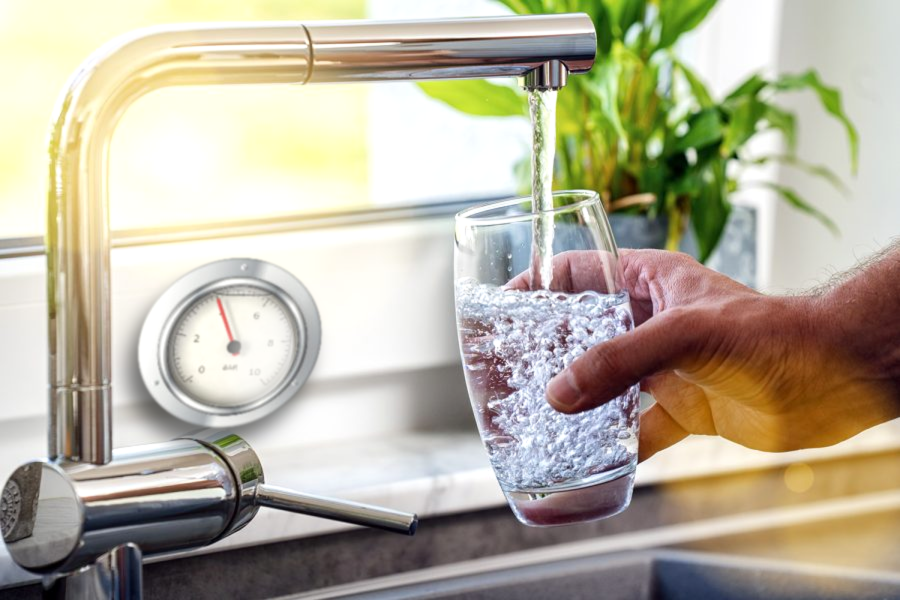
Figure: 4 bar
